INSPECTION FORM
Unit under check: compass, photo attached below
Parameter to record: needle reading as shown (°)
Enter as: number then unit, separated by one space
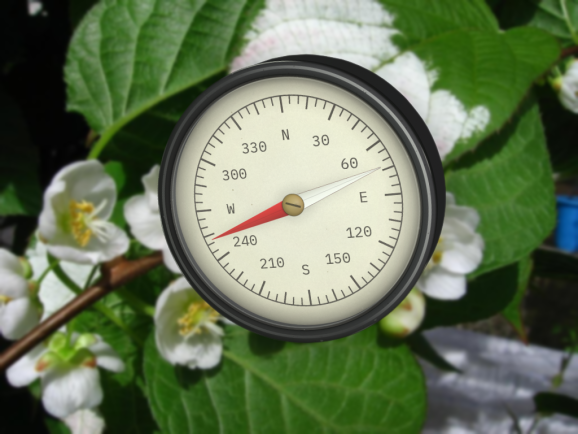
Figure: 252.5 °
